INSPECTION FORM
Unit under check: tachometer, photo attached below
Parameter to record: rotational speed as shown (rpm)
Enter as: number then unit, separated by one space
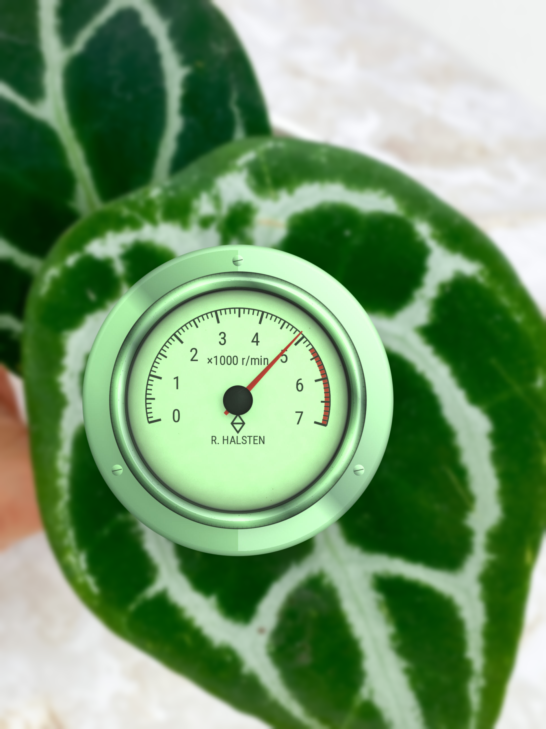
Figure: 4900 rpm
